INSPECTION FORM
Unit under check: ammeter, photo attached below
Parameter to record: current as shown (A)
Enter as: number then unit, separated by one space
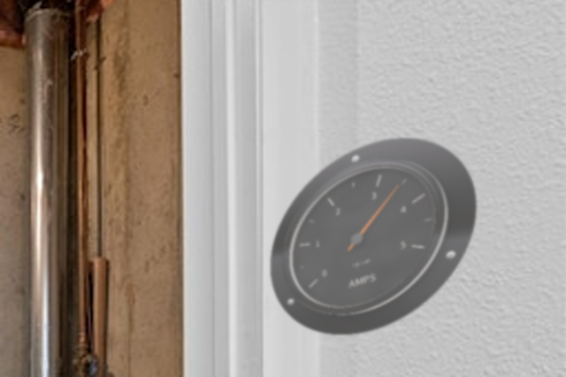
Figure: 3.5 A
